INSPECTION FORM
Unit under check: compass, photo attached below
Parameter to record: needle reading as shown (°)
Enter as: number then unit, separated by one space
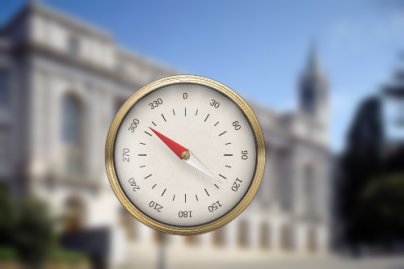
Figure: 307.5 °
